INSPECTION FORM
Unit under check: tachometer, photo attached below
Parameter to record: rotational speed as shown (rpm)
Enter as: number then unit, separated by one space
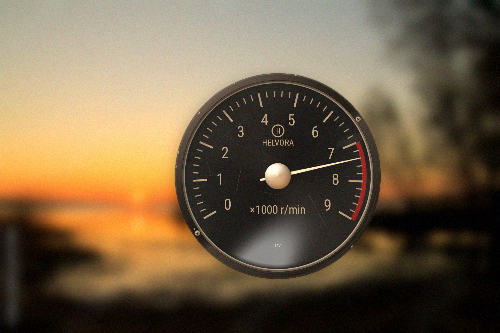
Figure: 7400 rpm
